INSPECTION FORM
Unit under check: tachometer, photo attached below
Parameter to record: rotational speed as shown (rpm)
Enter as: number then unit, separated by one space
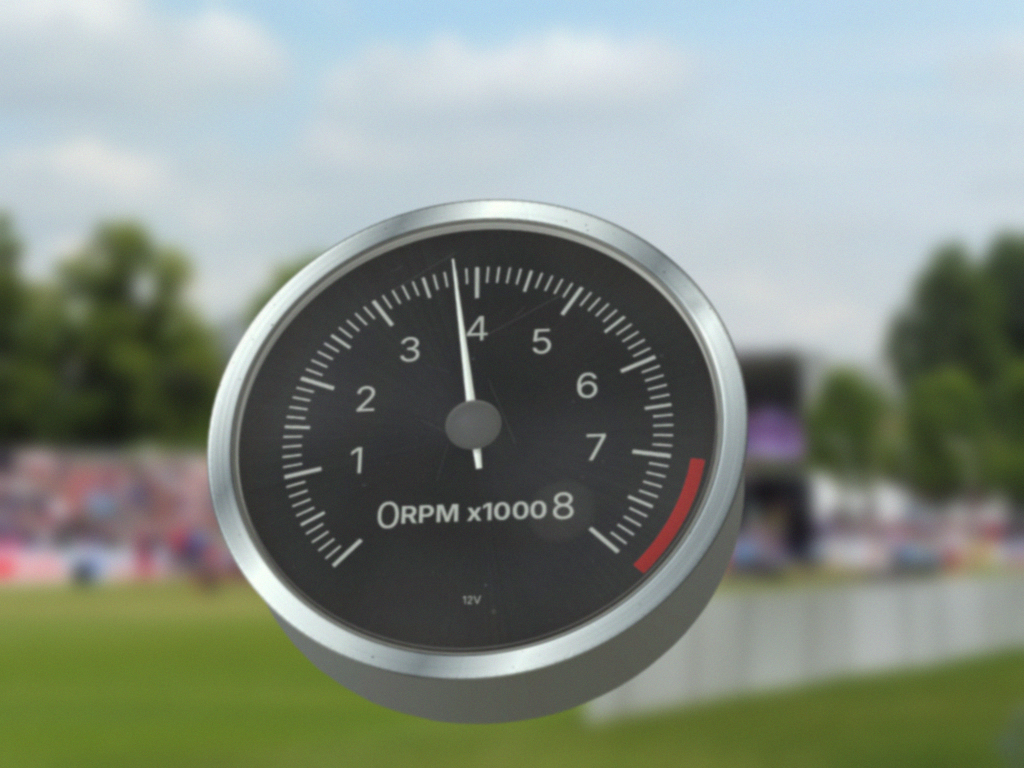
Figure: 3800 rpm
